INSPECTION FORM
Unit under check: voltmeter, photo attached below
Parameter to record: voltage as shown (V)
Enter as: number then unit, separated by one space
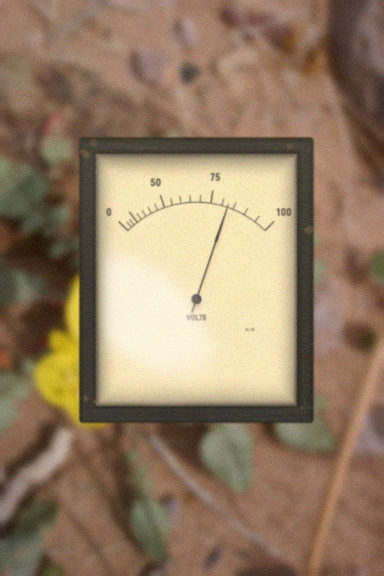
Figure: 82.5 V
